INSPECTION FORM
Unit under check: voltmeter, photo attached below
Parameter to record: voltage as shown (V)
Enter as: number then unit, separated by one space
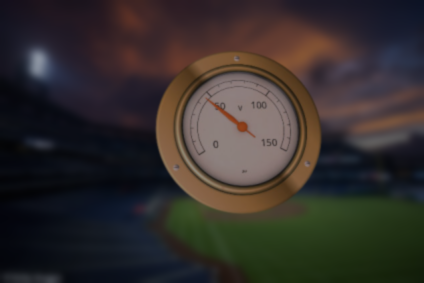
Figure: 45 V
